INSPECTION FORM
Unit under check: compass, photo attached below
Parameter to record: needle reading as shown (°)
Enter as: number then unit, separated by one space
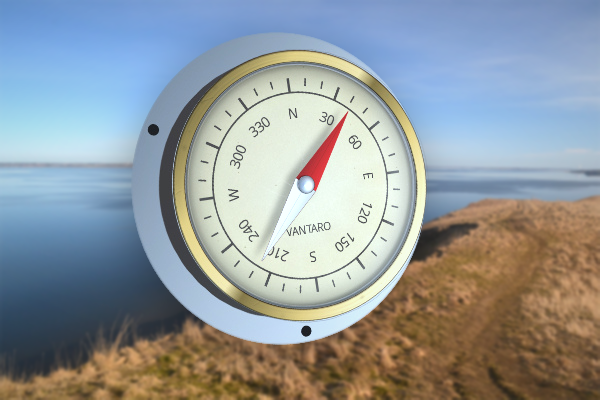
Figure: 40 °
